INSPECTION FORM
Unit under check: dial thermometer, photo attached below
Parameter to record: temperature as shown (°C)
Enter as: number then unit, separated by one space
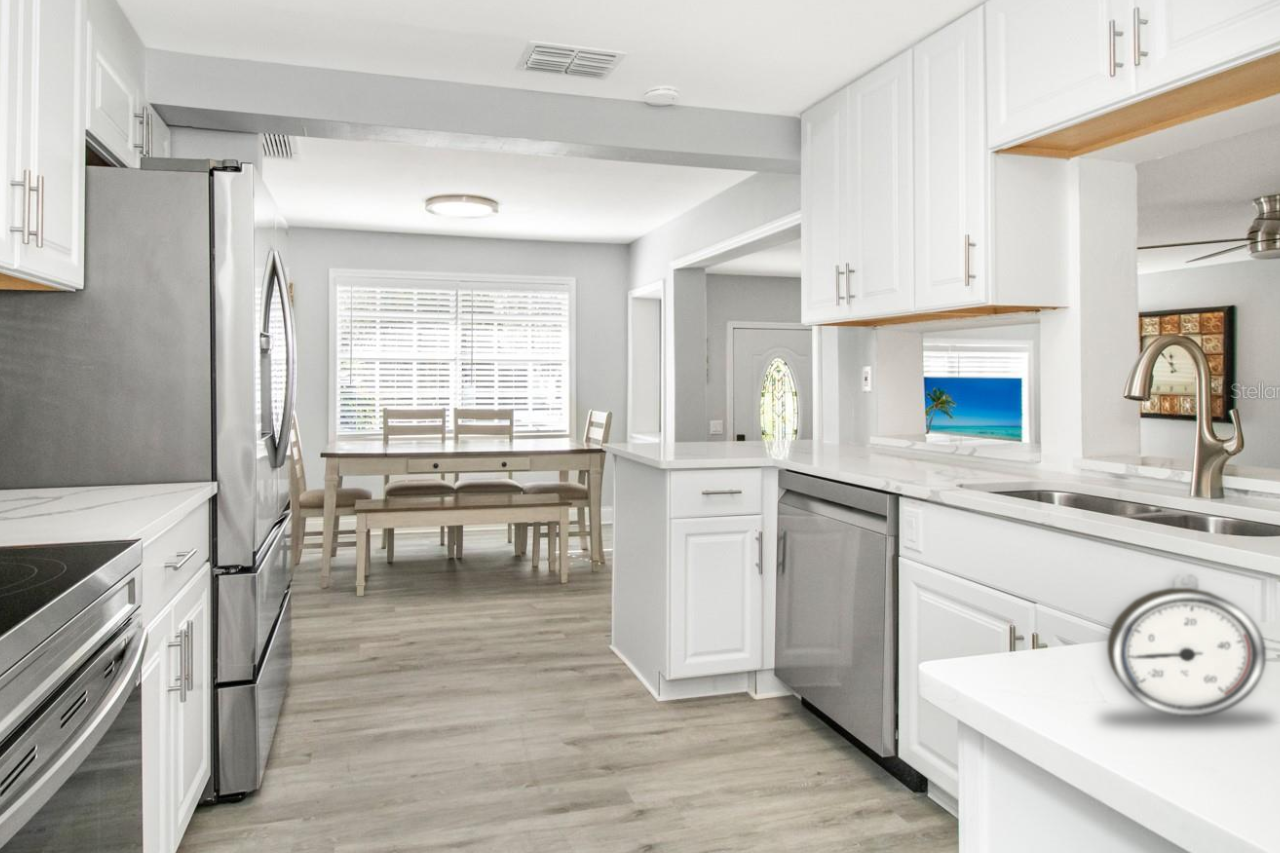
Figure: -10 °C
